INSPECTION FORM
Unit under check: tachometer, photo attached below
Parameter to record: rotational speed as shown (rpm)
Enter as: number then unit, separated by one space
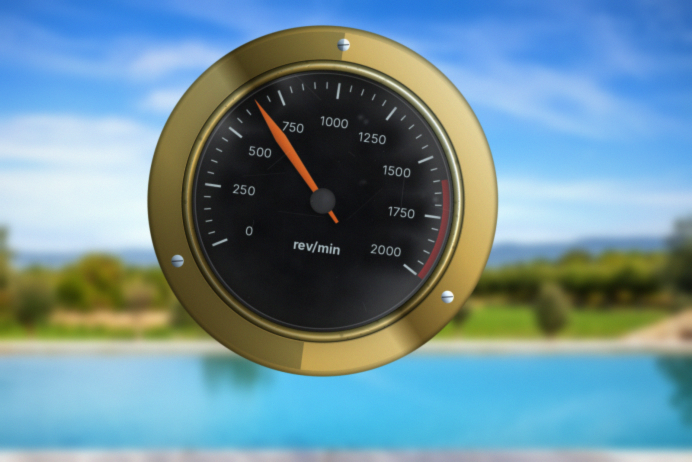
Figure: 650 rpm
